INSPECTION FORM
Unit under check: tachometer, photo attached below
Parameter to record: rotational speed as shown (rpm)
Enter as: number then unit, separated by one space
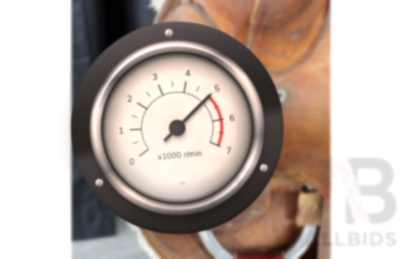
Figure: 5000 rpm
